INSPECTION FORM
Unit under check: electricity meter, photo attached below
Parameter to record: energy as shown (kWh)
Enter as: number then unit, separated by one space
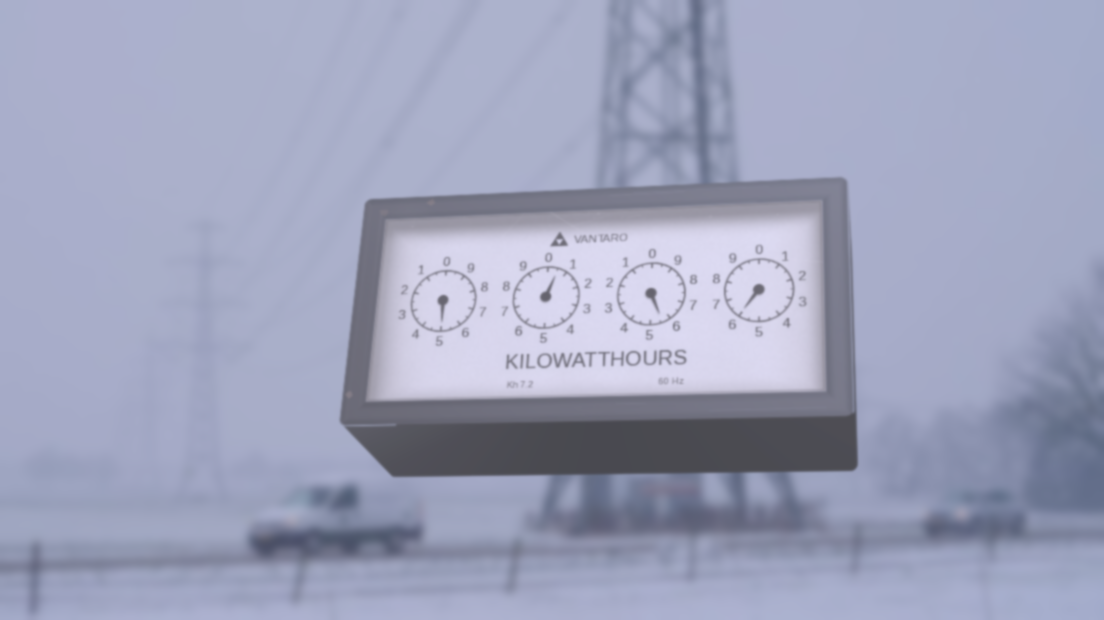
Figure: 5056 kWh
